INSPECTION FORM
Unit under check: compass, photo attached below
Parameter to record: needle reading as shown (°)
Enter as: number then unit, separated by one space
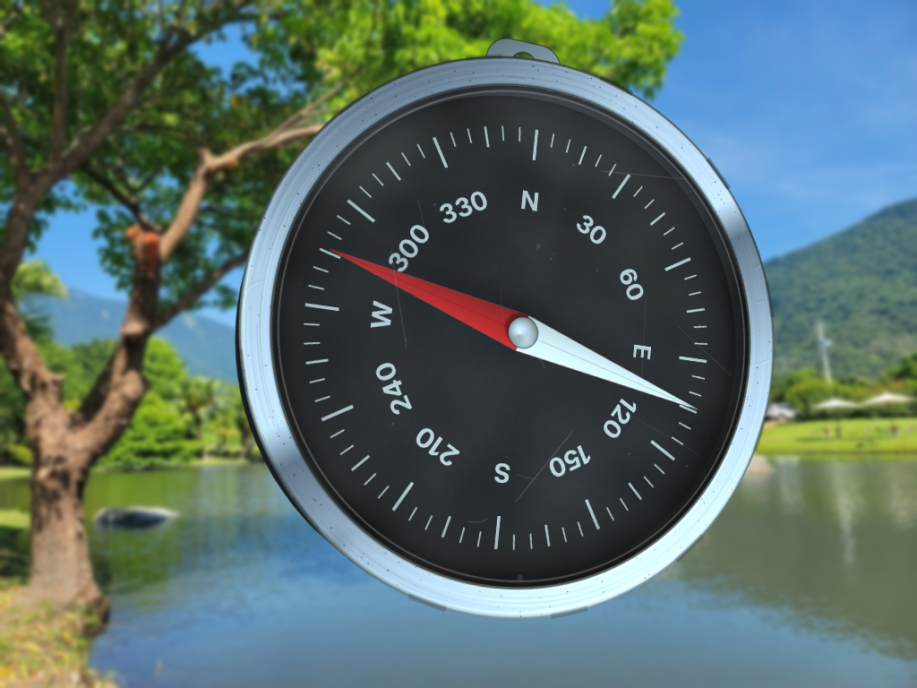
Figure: 285 °
